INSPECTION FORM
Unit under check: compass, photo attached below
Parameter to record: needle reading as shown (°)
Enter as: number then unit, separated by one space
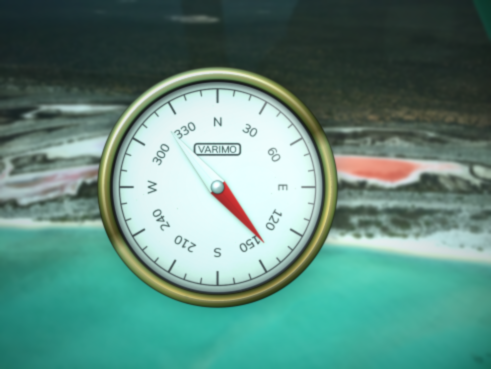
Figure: 140 °
